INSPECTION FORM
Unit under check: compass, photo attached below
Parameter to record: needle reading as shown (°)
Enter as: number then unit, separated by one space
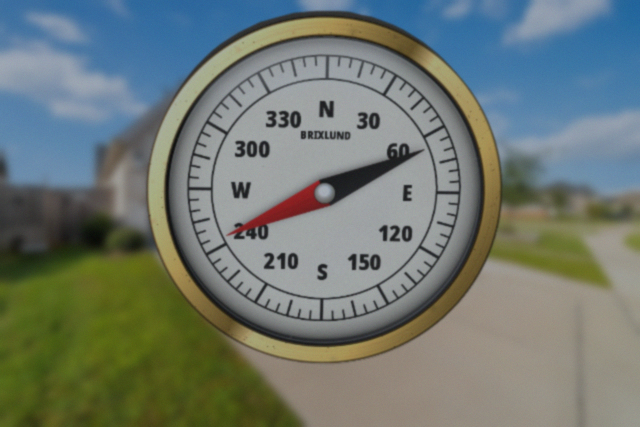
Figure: 245 °
